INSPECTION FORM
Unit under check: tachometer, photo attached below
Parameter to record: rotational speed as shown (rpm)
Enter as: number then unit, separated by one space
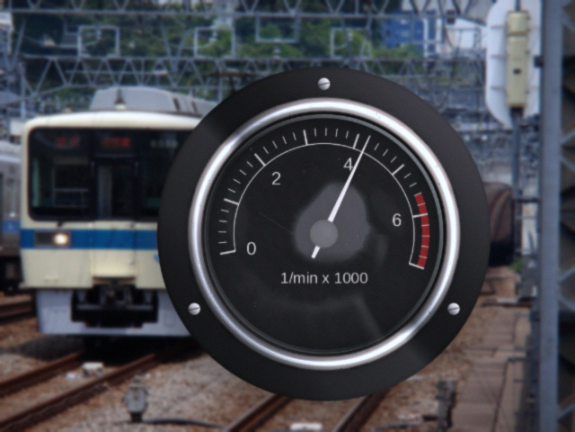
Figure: 4200 rpm
